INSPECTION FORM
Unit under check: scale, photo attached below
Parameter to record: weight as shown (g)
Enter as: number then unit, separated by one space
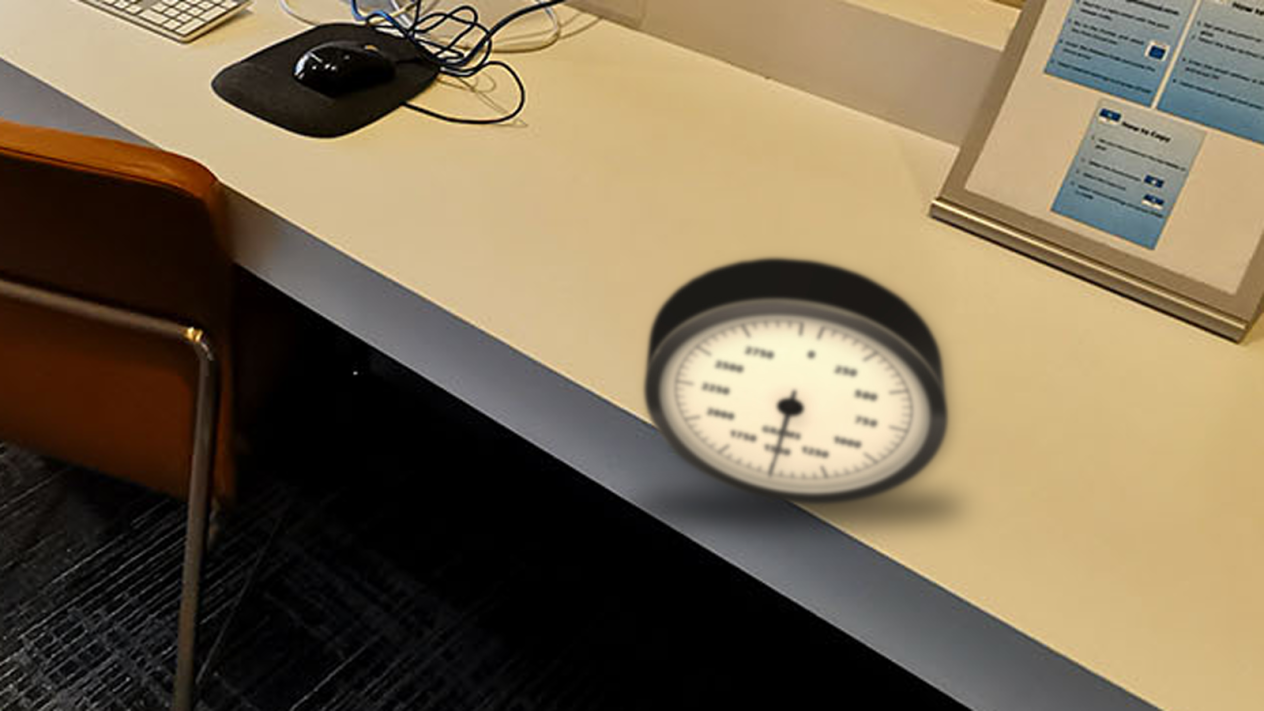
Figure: 1500 g
